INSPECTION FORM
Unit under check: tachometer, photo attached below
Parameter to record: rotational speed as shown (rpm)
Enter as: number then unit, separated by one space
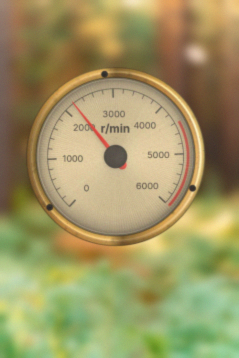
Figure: 2200 rpm
